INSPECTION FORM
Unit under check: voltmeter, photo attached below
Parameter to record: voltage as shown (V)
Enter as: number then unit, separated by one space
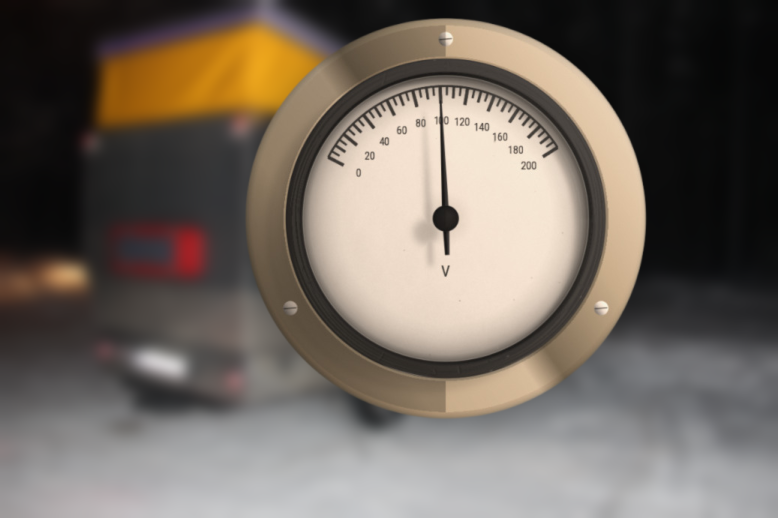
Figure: 100 V
